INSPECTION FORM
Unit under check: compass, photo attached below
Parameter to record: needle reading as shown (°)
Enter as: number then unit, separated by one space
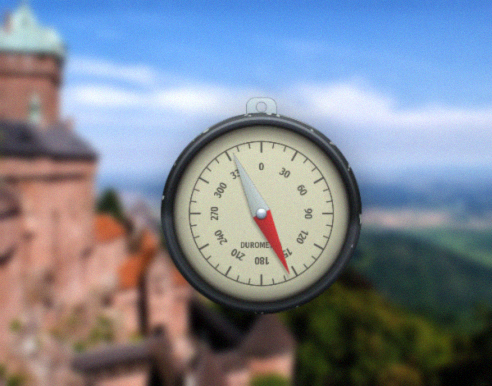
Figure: 155 °
